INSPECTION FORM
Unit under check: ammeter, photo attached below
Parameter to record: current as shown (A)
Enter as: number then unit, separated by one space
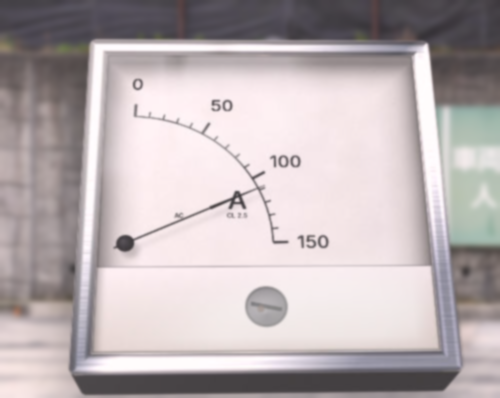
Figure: 110 A
